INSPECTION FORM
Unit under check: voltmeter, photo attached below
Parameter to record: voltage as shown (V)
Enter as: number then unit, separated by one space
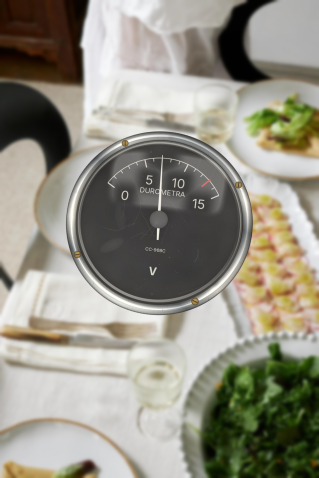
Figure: 7 V
